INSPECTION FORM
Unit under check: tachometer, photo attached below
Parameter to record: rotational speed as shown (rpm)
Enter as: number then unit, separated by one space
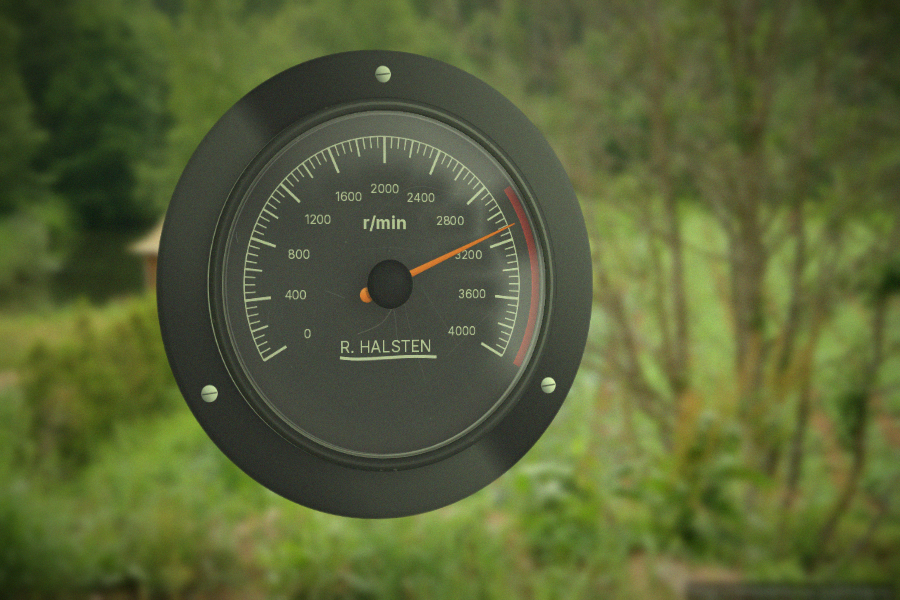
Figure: 3100 rpm
